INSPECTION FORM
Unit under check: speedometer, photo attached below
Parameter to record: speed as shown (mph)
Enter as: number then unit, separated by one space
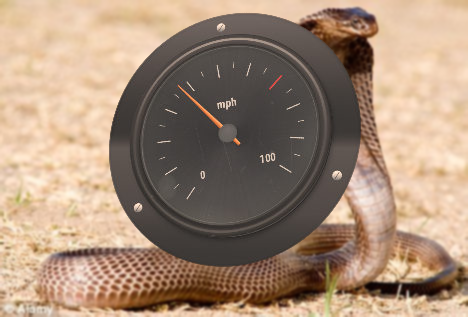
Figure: 37.5 mph
